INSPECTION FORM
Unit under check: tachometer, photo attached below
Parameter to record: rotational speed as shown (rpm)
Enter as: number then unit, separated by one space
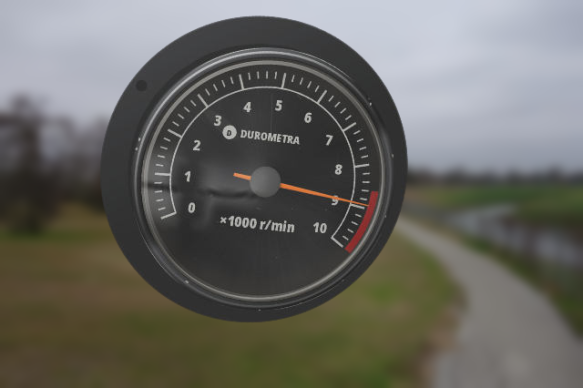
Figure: 8900 rpm
